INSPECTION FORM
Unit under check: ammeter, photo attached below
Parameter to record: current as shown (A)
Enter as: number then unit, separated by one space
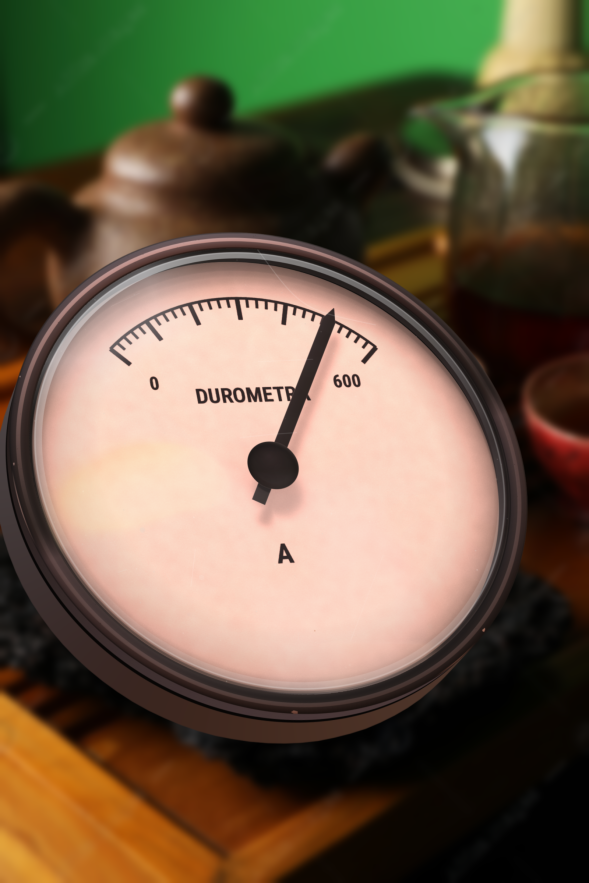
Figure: 490 A
